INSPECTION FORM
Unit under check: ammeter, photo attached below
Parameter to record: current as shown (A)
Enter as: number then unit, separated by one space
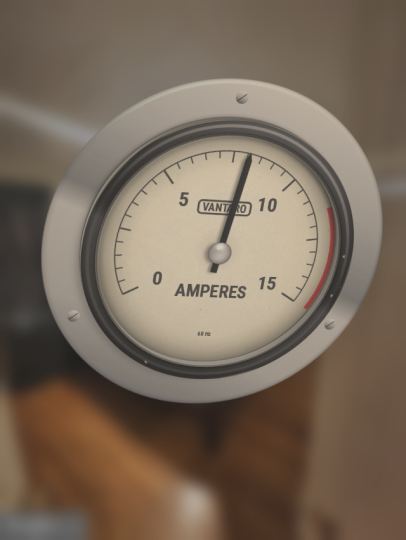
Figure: 8 A
